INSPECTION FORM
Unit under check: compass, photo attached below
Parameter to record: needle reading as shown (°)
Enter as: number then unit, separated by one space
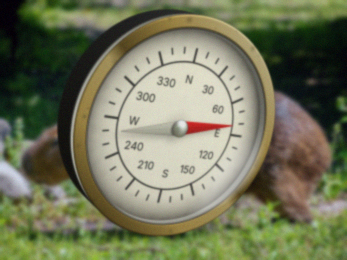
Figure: 80 °
